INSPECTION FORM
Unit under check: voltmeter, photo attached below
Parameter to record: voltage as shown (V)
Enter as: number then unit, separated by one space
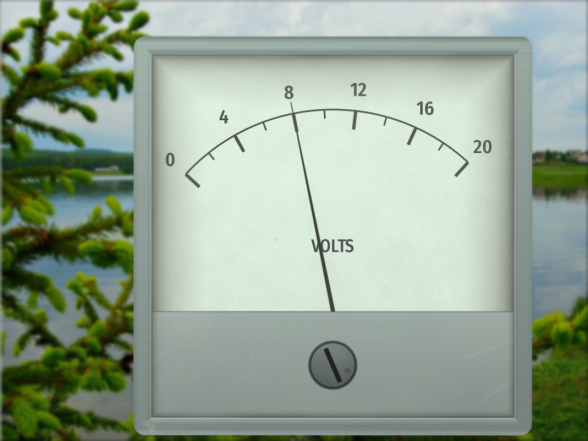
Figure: 8 V
